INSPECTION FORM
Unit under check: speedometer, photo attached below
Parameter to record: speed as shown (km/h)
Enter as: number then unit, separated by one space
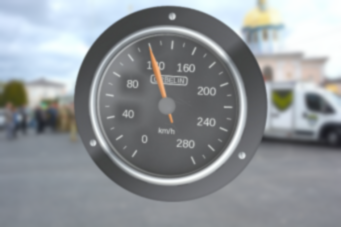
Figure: 120 km/h
